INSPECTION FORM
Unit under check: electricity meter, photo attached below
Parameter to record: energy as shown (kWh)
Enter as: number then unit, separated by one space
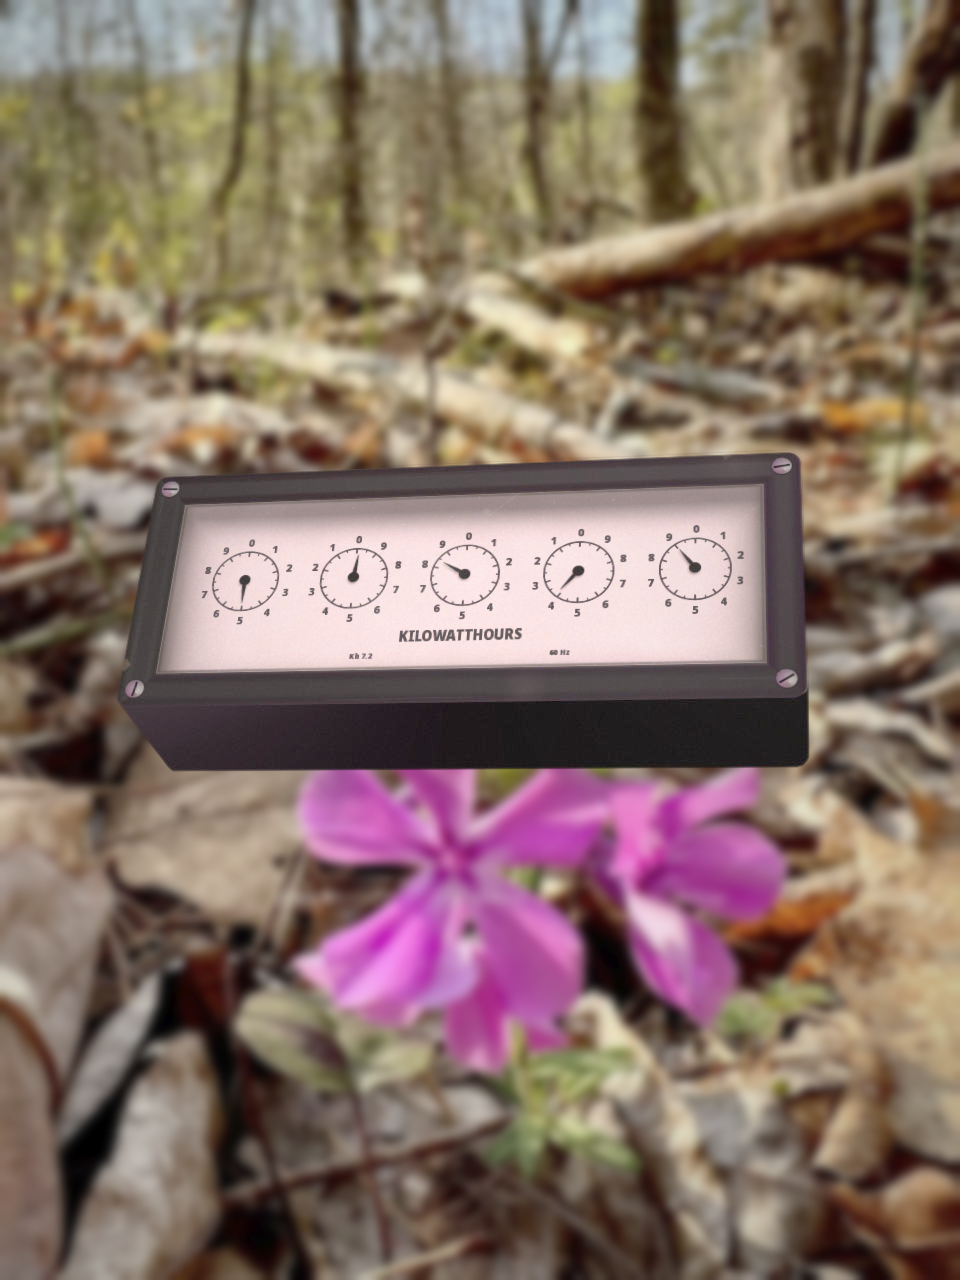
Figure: 49839 kWh
